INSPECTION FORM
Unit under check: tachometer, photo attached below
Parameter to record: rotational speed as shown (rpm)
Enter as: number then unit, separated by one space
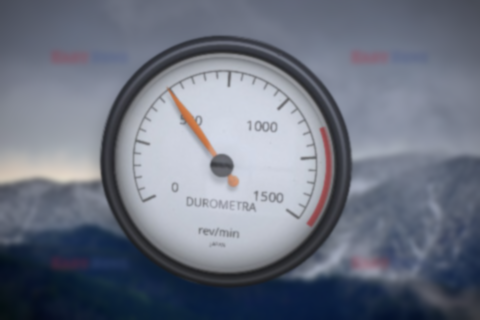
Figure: 500 rpm
